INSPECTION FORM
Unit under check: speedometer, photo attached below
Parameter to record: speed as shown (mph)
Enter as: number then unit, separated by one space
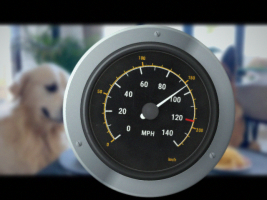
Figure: 95 mph
